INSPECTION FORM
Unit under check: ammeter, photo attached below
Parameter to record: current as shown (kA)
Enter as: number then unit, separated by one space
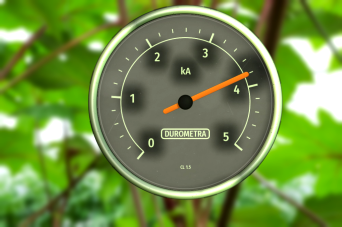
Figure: 3.8 kA
